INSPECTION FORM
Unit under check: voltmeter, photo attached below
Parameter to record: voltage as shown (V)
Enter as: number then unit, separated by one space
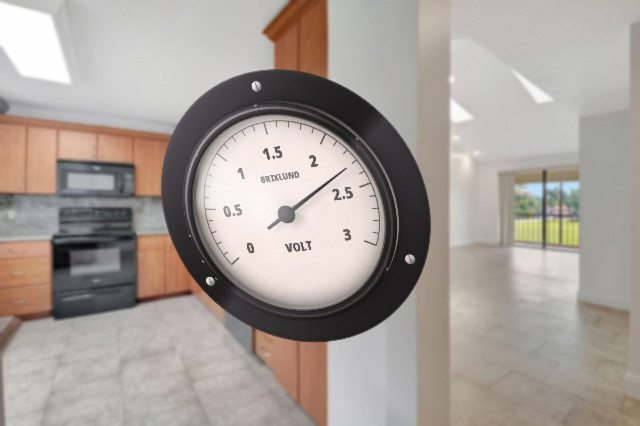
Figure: 2.3 V
